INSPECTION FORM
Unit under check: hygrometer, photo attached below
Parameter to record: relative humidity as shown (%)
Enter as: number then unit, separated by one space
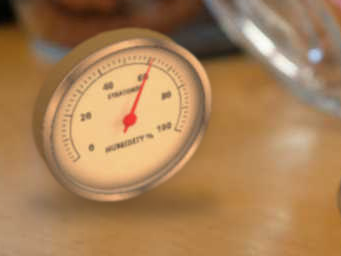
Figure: 60 %
